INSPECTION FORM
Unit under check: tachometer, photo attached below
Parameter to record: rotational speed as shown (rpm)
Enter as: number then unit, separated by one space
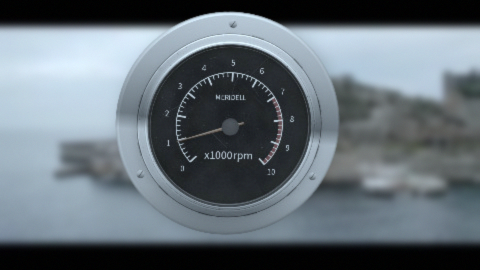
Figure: 1000 rpm
